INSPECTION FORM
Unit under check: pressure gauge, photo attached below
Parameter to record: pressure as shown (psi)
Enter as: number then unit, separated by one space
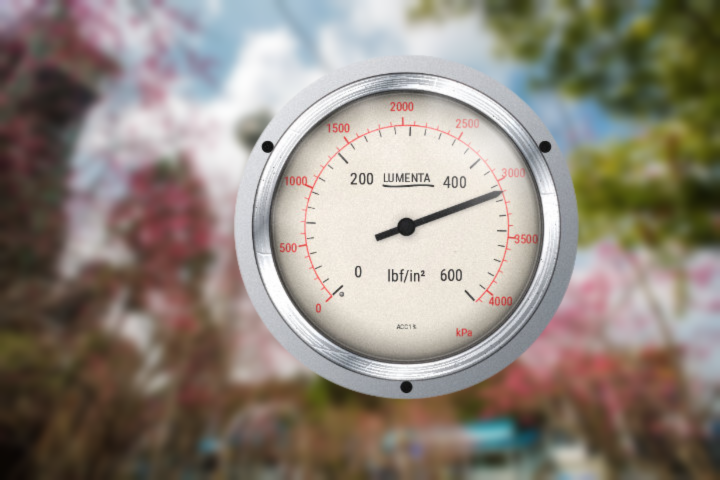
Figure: 450 psi
